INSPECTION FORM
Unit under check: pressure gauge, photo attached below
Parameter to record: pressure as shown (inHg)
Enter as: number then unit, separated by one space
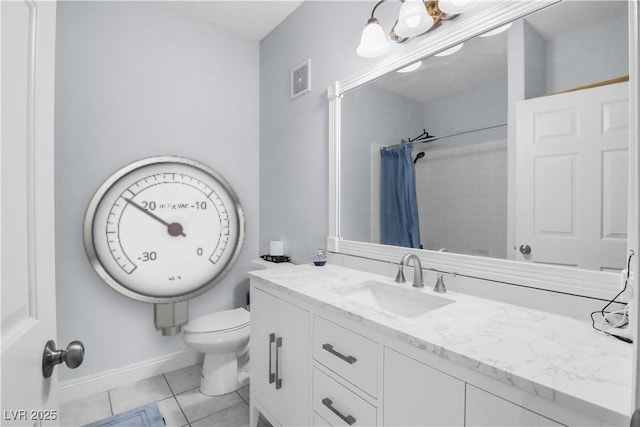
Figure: -21 inHg
